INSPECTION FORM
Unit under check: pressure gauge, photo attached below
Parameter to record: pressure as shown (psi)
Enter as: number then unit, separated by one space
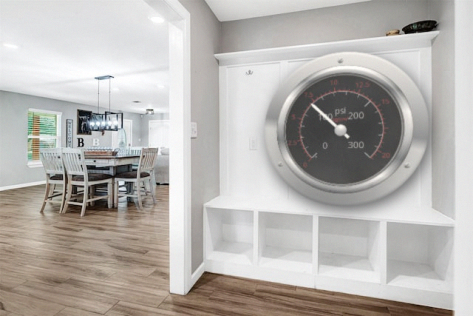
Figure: 100 psi
